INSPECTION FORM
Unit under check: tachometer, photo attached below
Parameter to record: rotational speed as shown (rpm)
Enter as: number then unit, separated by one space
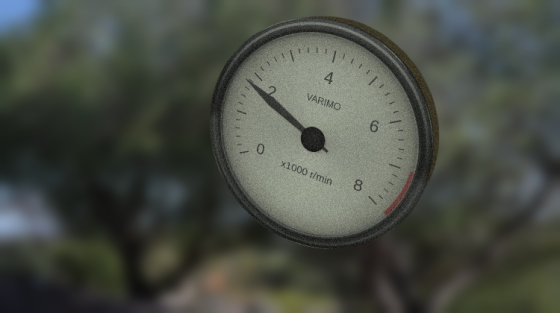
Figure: 1800 rpm
